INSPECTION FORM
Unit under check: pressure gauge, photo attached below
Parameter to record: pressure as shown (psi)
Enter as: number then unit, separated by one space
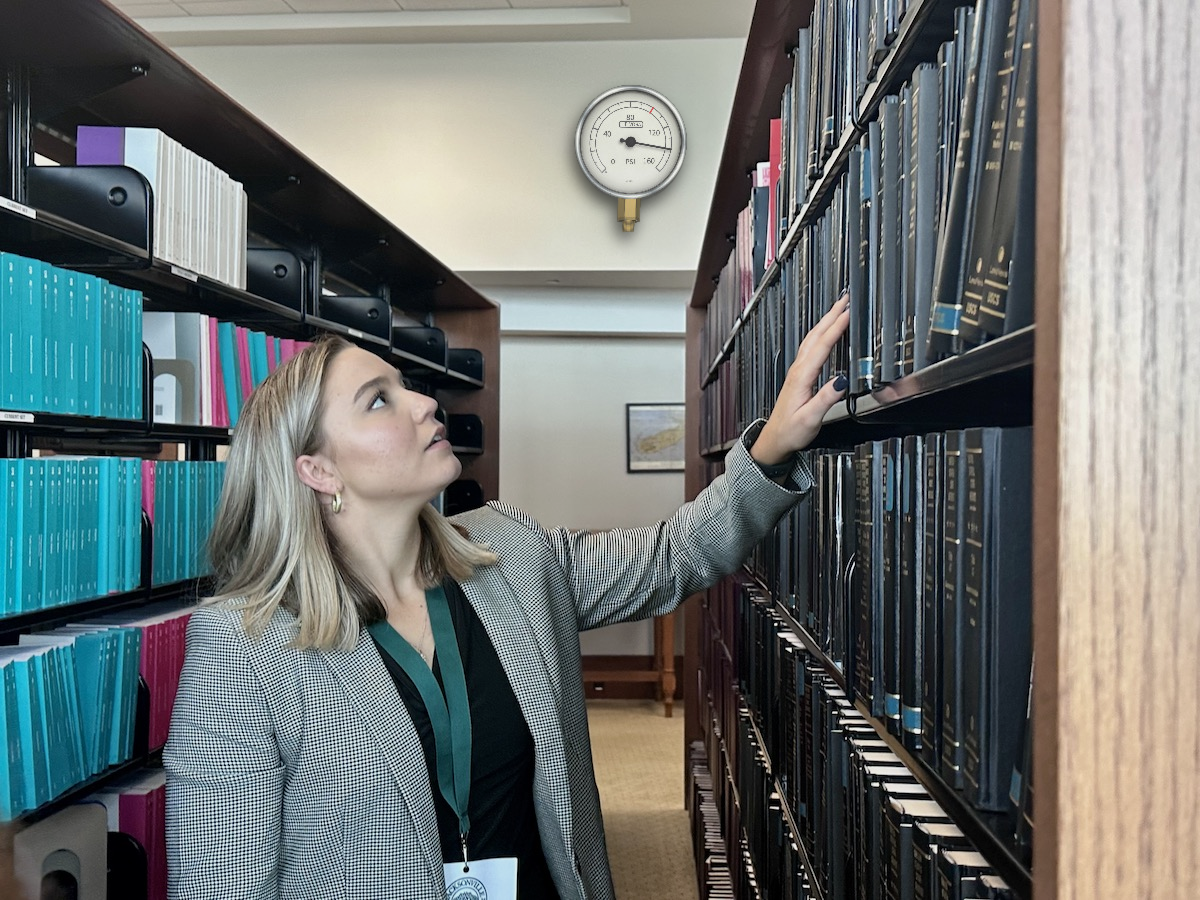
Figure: 140 psi
